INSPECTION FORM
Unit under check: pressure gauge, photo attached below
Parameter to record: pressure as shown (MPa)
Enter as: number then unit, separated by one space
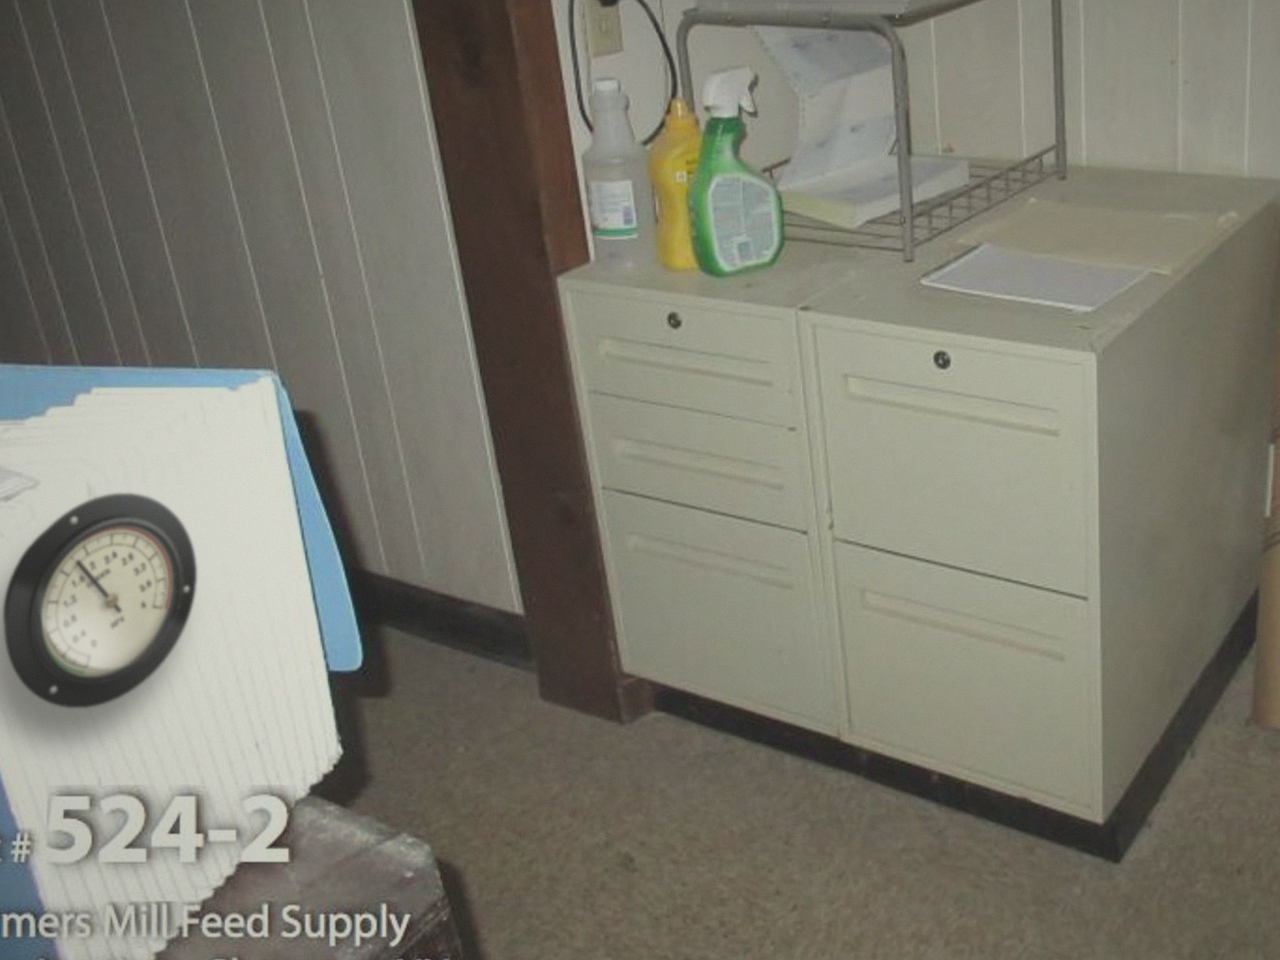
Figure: 1.8 MPa
